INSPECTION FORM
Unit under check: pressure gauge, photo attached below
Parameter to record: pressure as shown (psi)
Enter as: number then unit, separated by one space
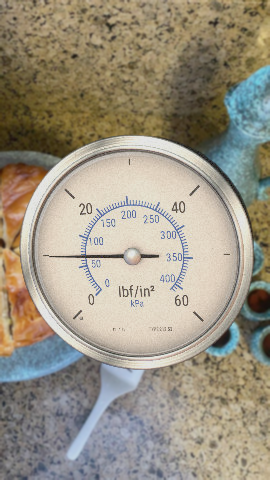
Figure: 10 psi
